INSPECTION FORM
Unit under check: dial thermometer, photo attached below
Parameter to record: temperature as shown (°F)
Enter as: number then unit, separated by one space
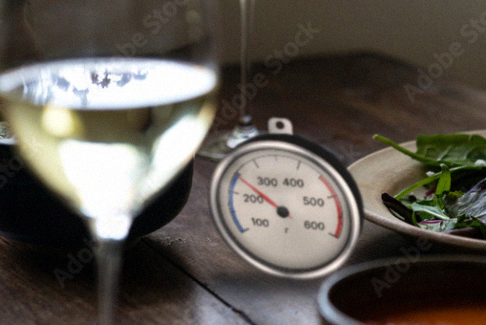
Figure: 250 °F
